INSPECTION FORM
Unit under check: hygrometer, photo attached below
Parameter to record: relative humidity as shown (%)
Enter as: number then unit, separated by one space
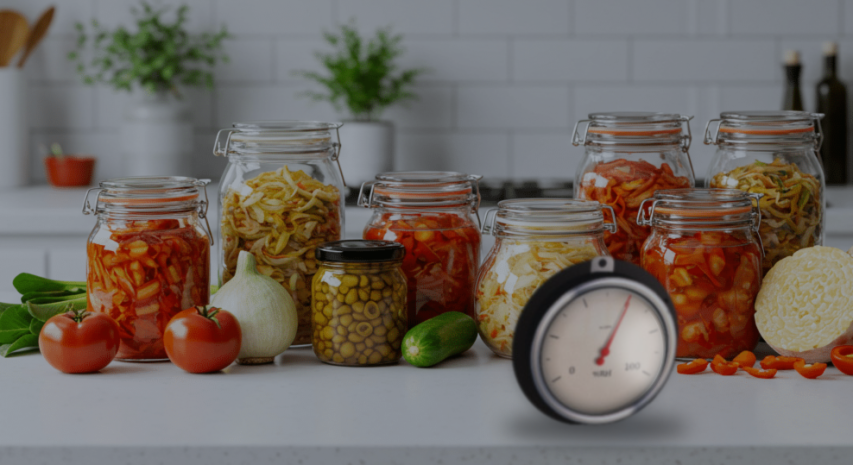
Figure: 60 %
